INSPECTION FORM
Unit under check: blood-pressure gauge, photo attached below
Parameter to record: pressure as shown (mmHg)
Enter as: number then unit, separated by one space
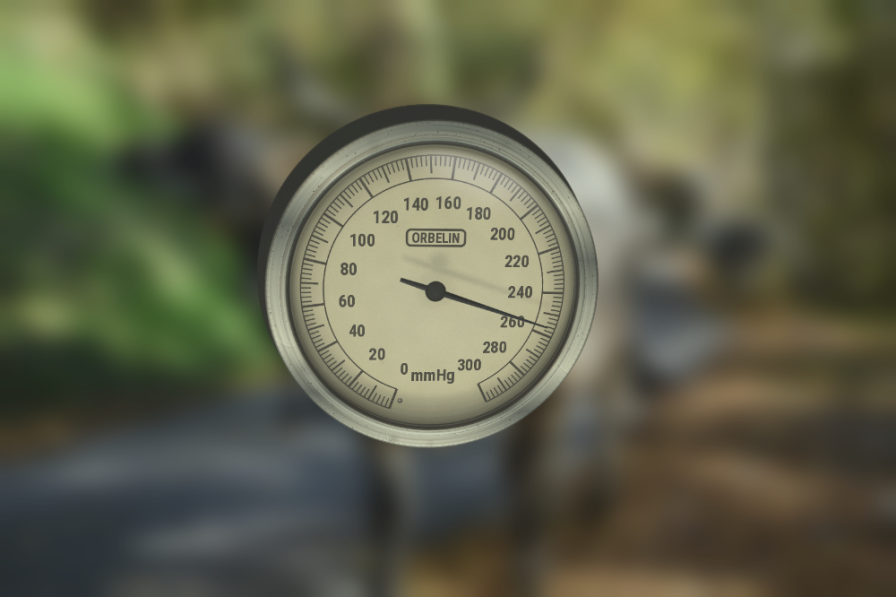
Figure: 256 mmHg
